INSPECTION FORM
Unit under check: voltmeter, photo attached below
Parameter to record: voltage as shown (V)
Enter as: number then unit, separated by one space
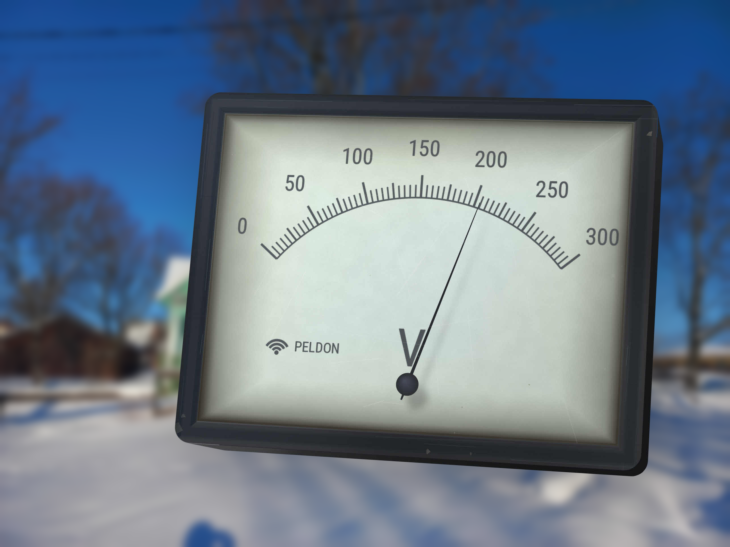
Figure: 205 V
